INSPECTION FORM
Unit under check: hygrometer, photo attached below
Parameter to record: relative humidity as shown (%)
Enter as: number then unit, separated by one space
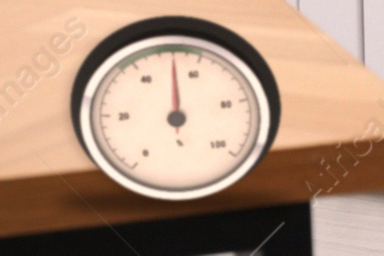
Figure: 52 %
